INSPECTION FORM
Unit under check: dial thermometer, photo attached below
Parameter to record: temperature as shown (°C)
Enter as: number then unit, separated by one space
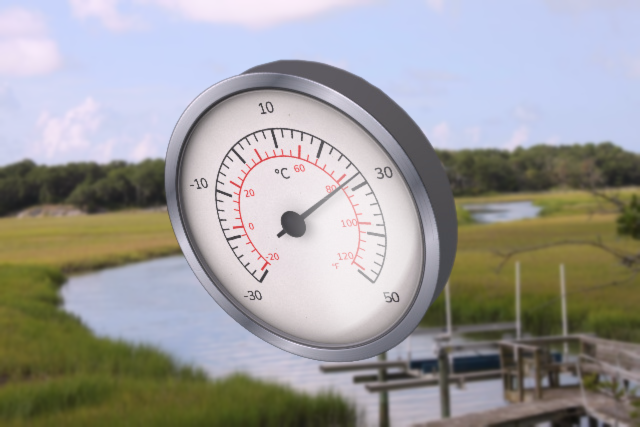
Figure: 28 °C
